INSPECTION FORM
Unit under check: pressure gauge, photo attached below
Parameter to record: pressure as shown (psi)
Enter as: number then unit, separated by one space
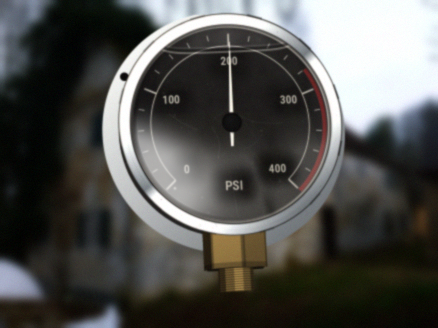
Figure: 200 psi
